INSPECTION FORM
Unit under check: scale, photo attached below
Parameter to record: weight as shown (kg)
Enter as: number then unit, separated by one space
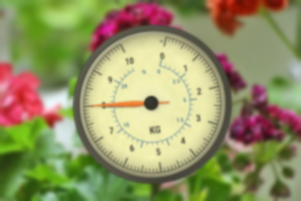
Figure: 8 kg
